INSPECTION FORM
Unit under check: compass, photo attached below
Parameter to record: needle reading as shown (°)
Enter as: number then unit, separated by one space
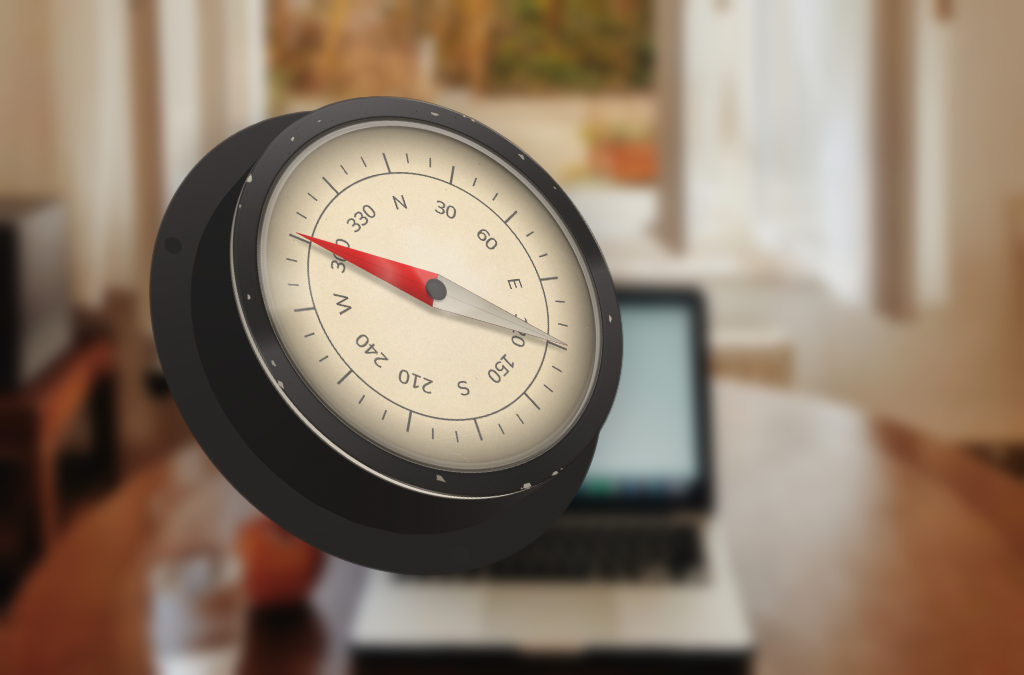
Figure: 300 °
